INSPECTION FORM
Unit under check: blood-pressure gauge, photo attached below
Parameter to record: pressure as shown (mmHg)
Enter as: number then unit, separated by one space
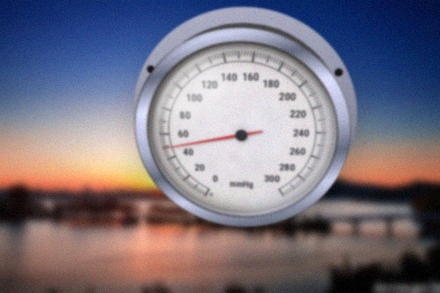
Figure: 50 mmHg
